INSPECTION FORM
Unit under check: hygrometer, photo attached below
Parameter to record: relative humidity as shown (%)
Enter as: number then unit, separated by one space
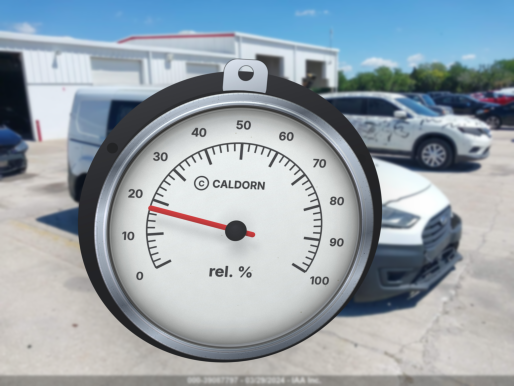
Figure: 18 %
